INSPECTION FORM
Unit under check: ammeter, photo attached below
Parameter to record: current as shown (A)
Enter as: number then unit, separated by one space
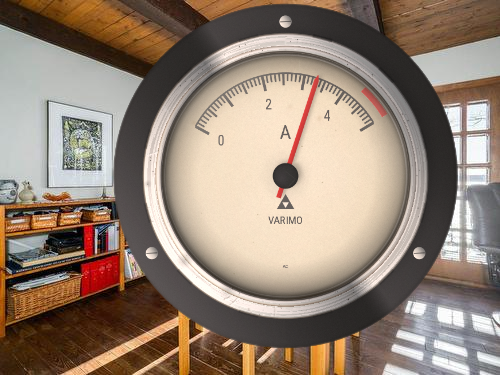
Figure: 3.3 A
